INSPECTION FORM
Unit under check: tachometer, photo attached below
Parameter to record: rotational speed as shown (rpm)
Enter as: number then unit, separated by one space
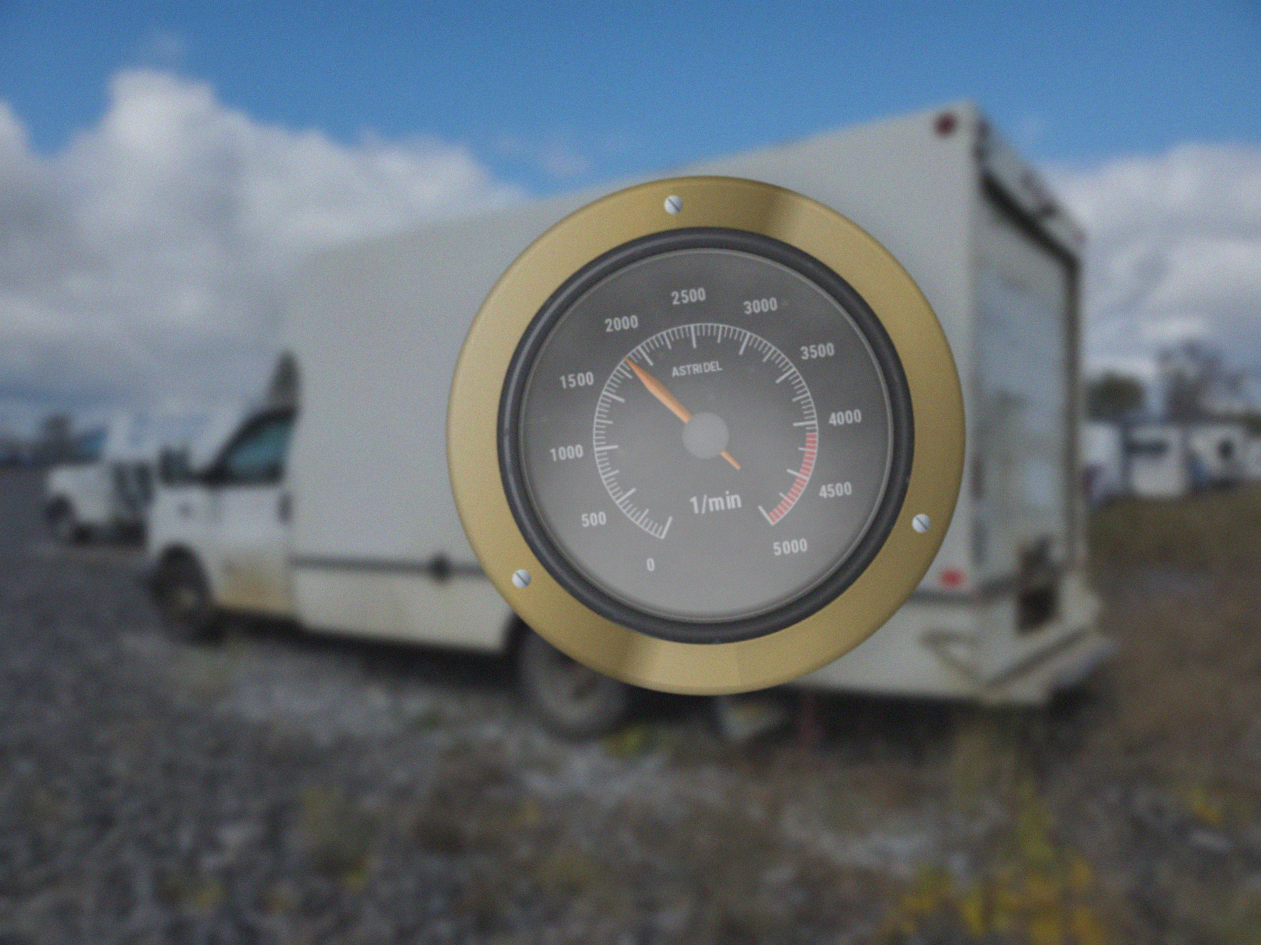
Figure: 1850 rpm
